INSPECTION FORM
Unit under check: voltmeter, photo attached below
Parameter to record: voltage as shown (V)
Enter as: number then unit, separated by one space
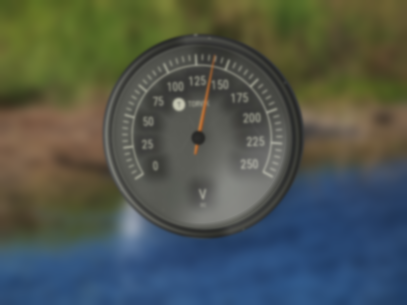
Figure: 140 V
